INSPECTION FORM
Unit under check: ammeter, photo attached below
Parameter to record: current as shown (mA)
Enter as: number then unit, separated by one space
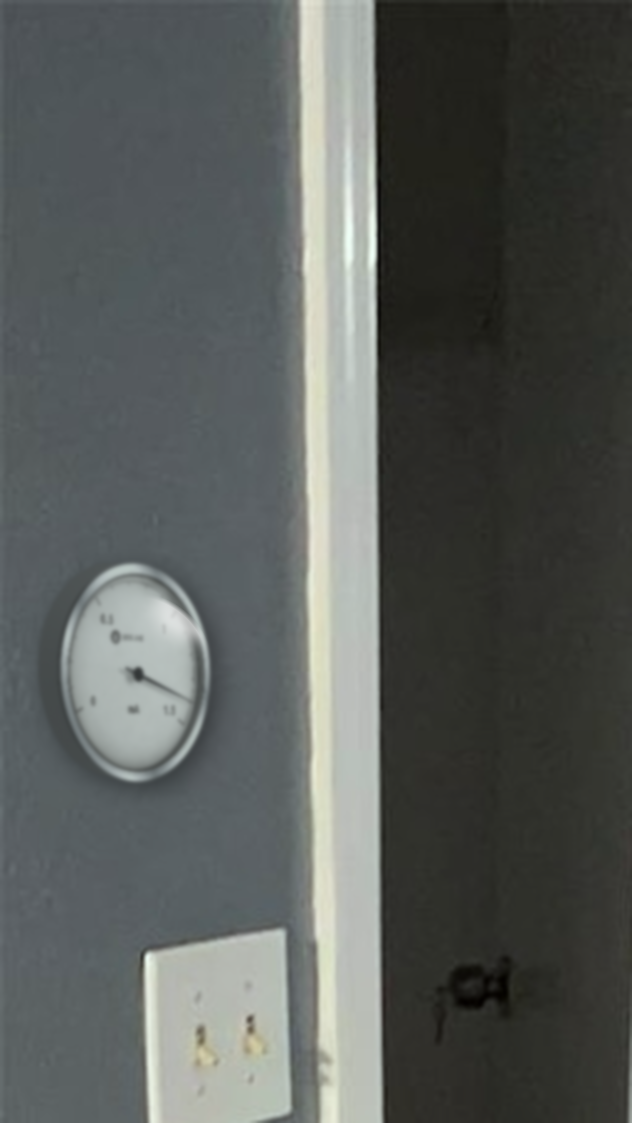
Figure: 1.4 mA
